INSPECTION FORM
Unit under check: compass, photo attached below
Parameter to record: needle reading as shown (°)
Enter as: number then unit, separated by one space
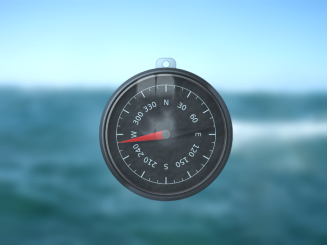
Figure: 260 °
